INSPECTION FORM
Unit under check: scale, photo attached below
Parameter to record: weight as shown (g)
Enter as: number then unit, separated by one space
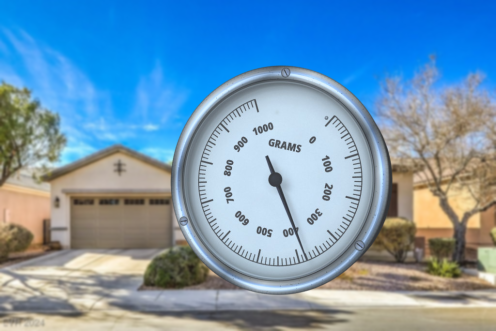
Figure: 380 g
